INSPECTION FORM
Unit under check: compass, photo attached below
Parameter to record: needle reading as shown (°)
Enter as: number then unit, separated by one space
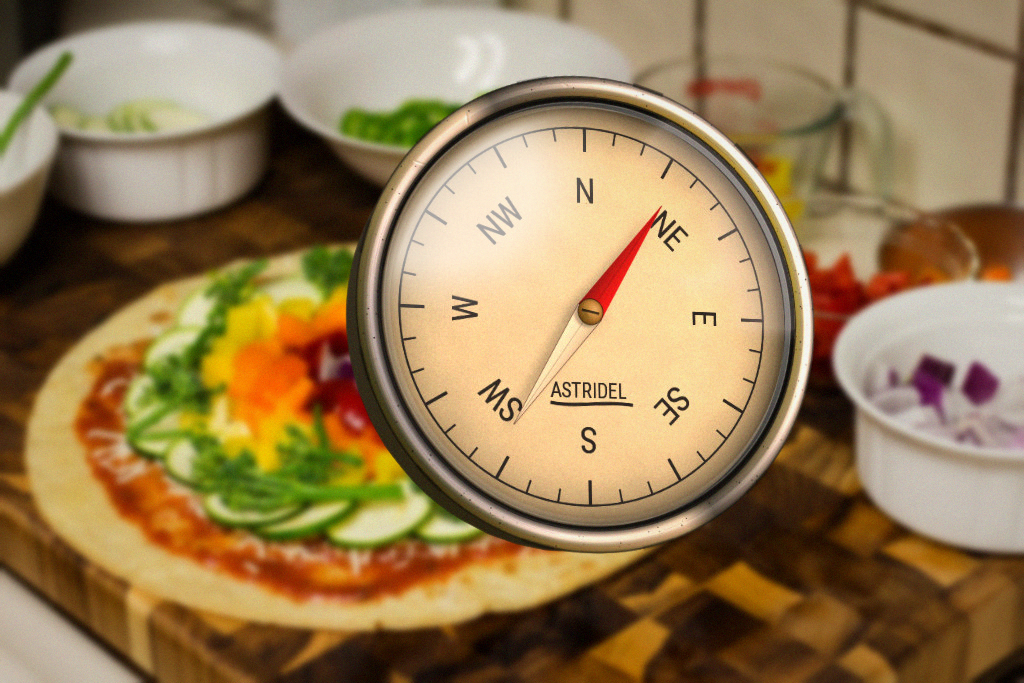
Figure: 35 °
